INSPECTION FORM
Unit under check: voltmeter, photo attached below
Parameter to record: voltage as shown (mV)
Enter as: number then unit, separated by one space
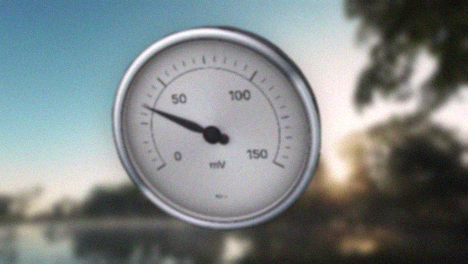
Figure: 35 mV
